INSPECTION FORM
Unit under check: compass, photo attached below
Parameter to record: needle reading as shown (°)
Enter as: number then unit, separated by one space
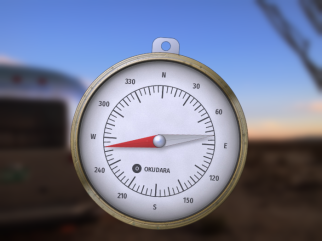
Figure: 260 °
